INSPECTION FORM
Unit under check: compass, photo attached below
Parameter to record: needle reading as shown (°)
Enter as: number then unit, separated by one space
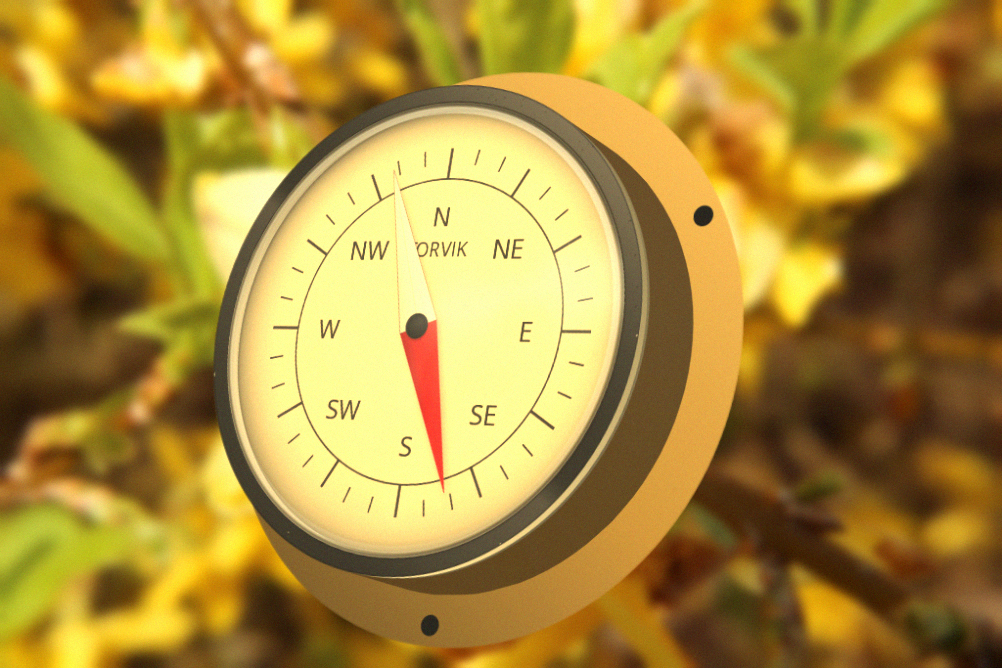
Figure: 160 °
